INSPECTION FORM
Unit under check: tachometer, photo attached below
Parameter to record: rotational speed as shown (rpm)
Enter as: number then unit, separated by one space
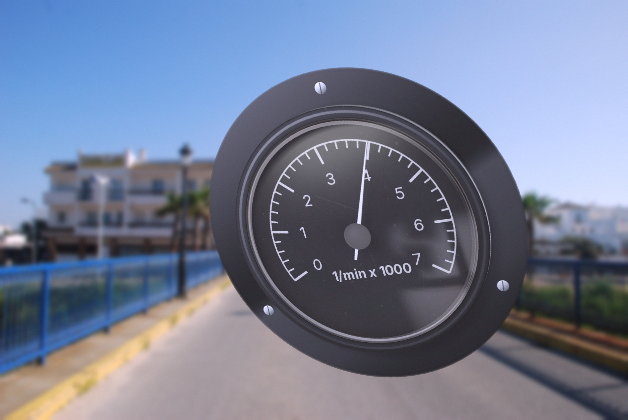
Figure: 4000 rpm
